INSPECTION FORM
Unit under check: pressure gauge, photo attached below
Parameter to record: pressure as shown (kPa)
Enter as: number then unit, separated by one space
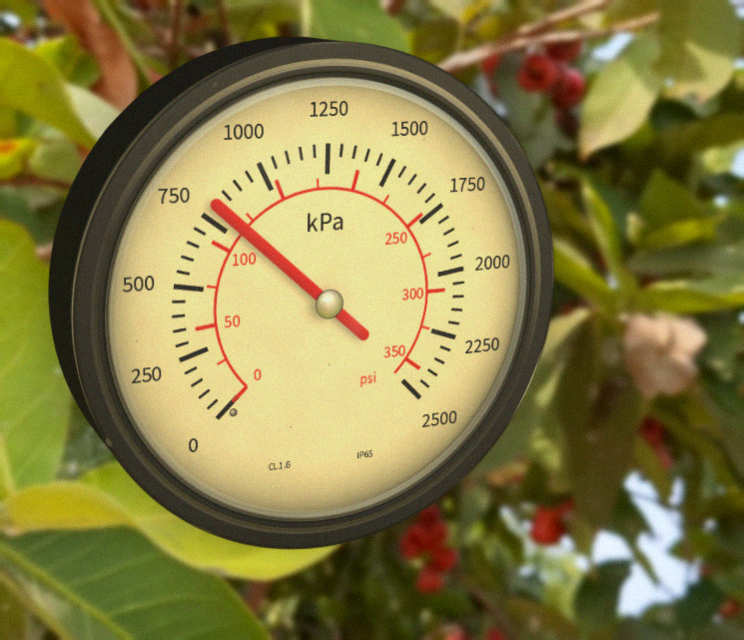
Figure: 800 kPa
